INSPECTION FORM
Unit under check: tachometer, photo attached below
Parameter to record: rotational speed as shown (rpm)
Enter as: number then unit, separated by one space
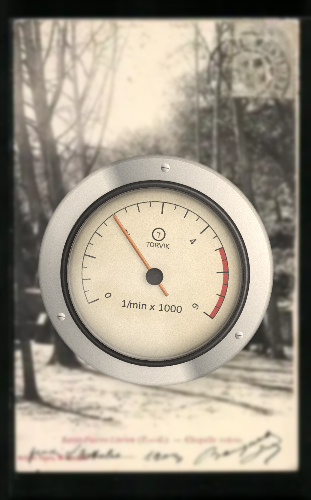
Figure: 2000 rpm
